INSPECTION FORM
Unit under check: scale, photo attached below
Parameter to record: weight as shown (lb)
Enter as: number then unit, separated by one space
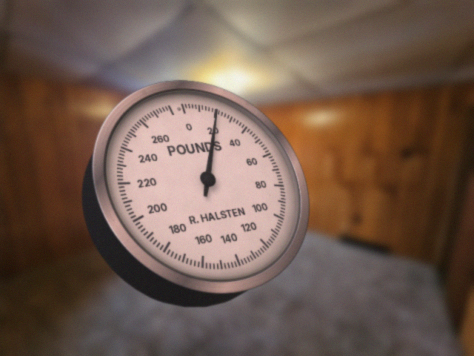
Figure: 20 lb
